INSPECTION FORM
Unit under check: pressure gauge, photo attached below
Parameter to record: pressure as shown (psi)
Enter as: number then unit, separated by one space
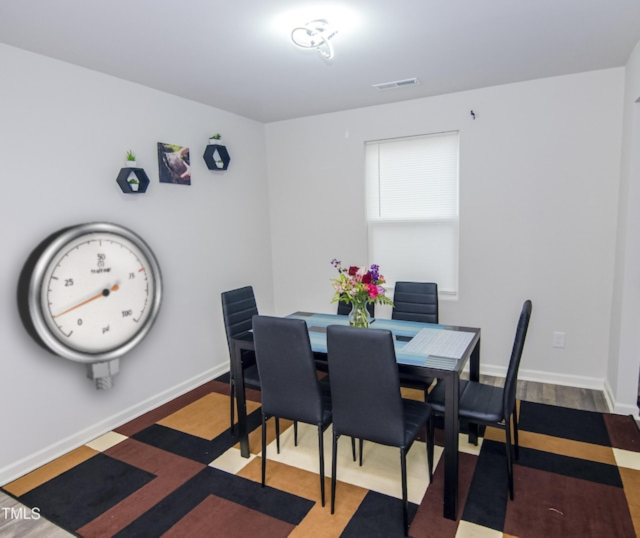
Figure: 10 psi
